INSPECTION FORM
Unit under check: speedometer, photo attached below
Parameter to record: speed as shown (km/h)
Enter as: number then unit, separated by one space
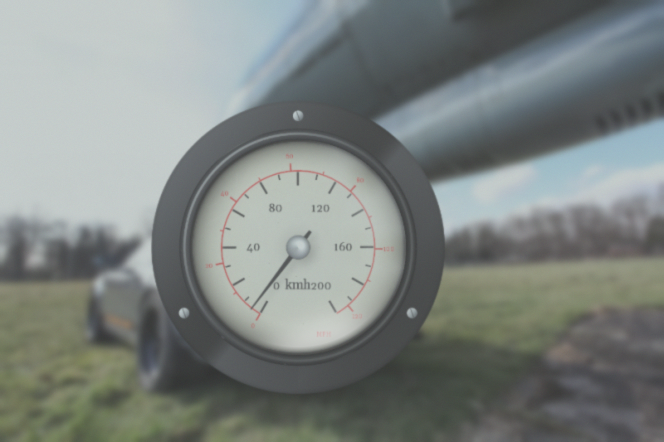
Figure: 5 km/h
